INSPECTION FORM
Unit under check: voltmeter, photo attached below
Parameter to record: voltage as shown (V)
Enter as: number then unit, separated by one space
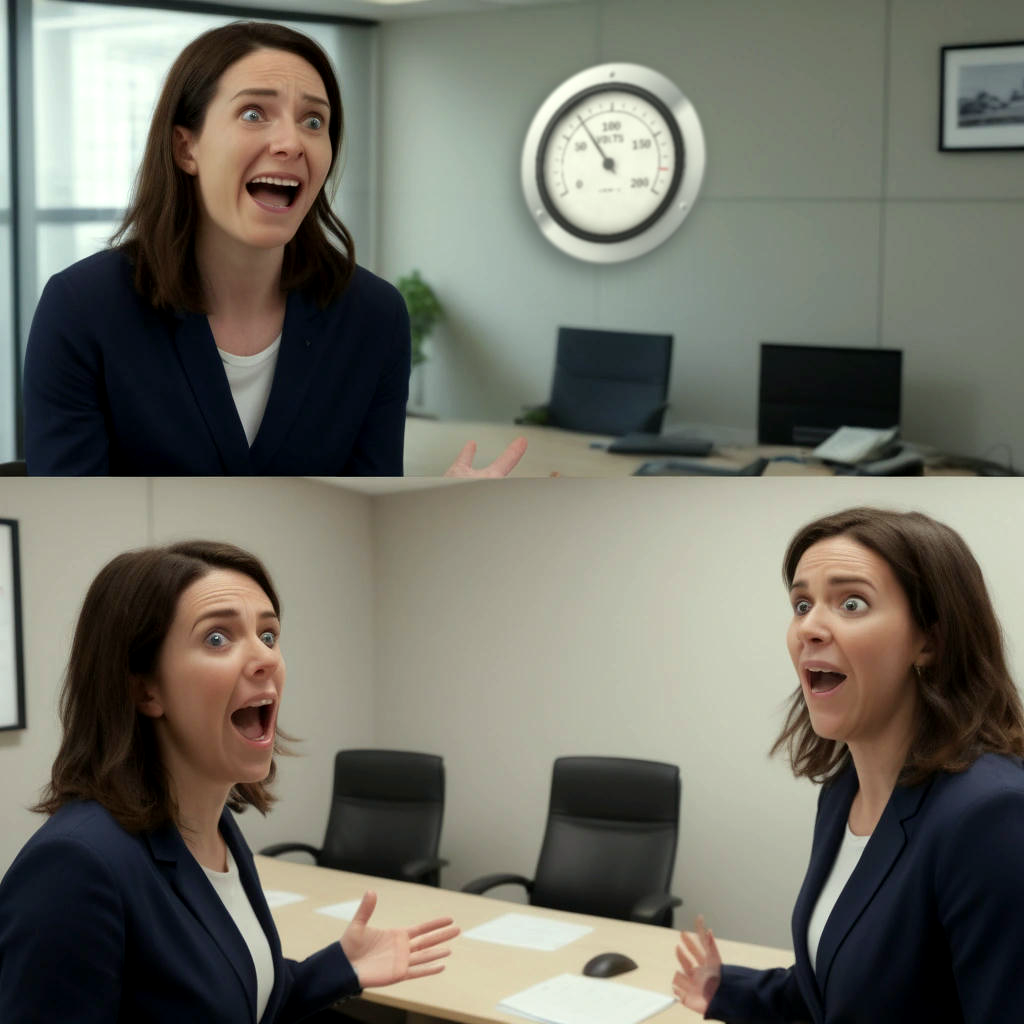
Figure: 70 V
